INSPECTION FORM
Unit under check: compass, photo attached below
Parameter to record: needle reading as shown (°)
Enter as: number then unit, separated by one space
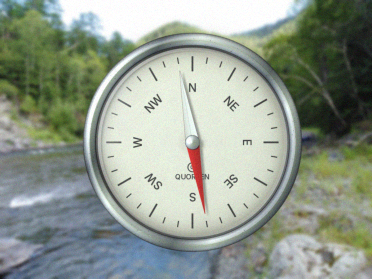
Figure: 170 °
